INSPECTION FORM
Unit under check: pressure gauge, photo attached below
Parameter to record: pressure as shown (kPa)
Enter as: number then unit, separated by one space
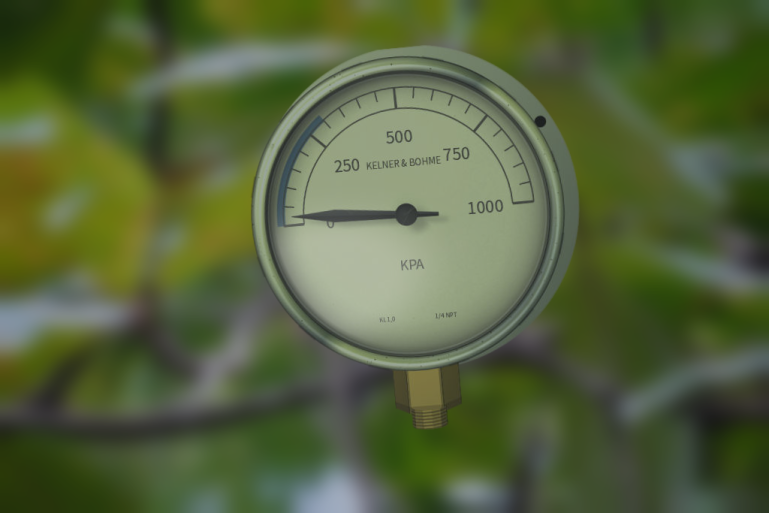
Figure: 25 kPa
